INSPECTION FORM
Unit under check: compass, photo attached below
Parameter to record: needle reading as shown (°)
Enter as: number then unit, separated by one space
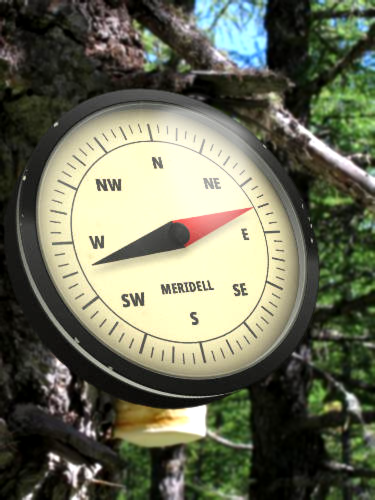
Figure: 75 °
